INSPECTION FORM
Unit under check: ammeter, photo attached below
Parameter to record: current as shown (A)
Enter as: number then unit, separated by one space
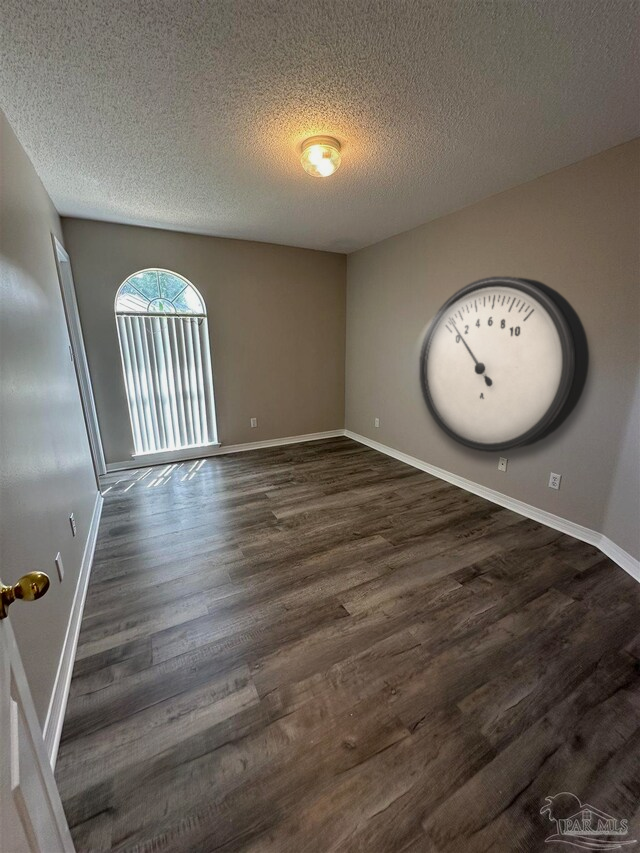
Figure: 1 A
